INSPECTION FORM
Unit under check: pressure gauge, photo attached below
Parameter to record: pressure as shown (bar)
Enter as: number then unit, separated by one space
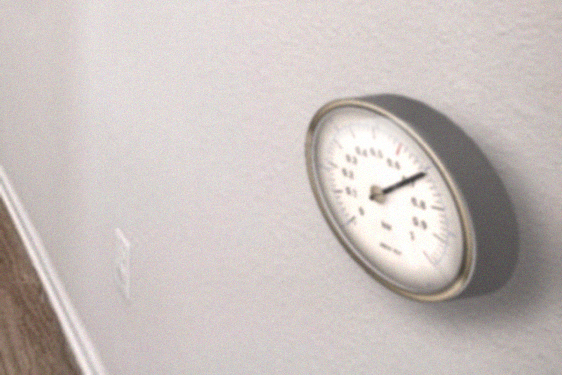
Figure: 0.7 bar
